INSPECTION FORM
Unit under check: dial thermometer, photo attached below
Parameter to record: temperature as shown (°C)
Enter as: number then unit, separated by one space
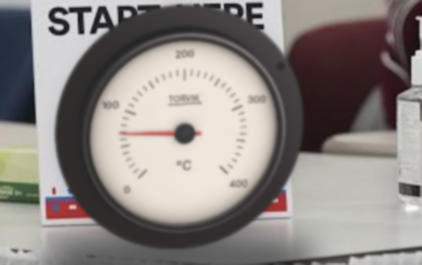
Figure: 70 °C
